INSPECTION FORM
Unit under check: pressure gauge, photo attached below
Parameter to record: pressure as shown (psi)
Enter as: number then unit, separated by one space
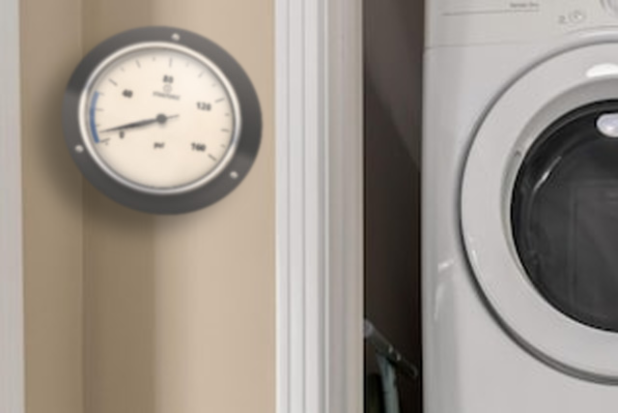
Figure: 5 psi
